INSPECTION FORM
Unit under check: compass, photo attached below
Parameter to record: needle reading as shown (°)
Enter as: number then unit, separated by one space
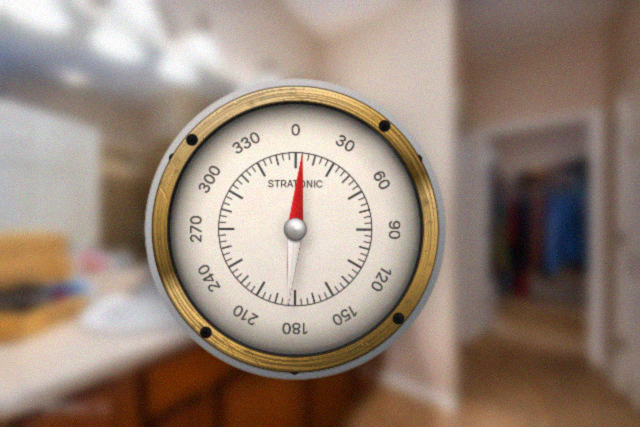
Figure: 5 °
